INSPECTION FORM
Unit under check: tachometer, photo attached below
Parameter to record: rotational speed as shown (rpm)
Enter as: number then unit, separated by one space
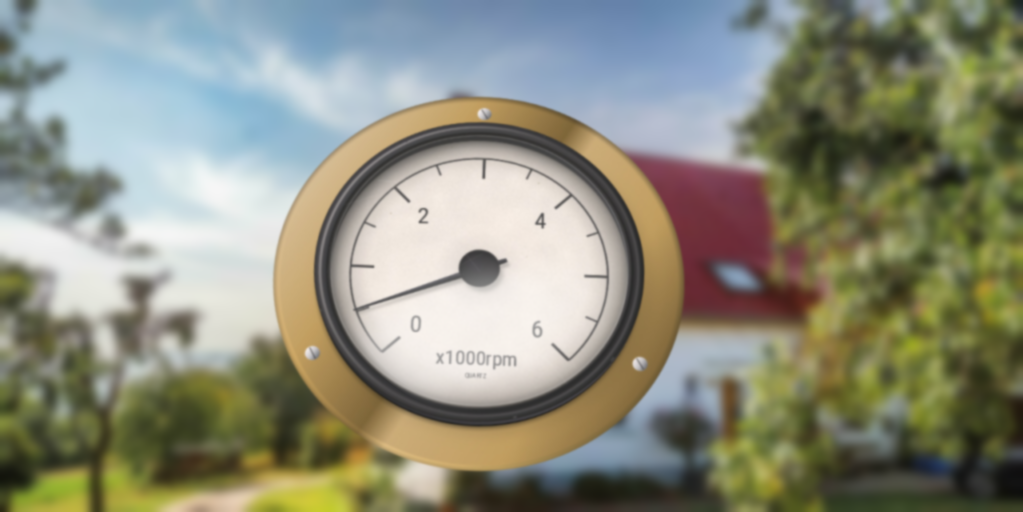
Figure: 500 rpm
